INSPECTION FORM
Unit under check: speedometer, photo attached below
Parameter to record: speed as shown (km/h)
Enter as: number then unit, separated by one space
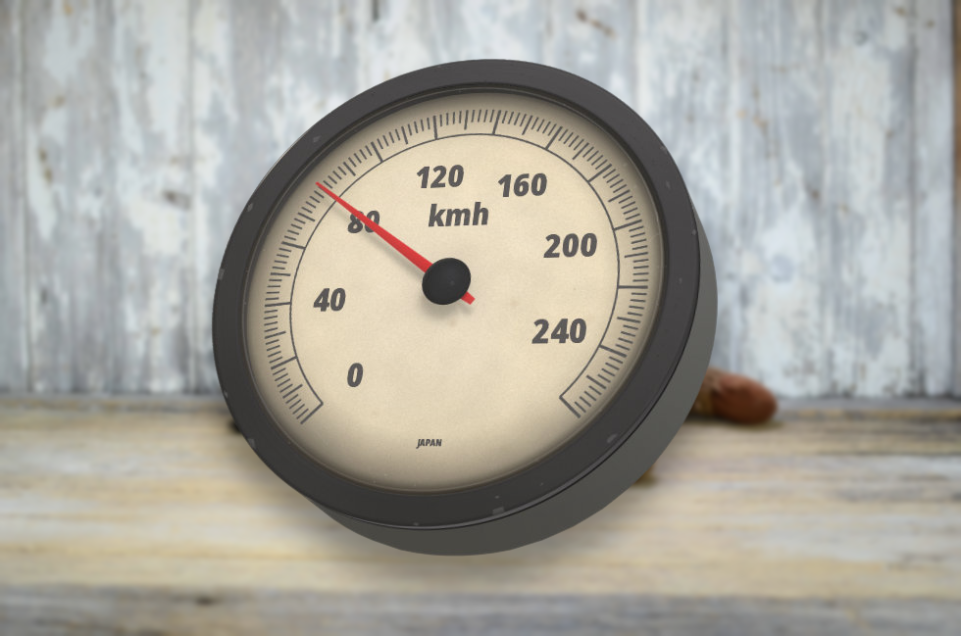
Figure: 80 km/h
